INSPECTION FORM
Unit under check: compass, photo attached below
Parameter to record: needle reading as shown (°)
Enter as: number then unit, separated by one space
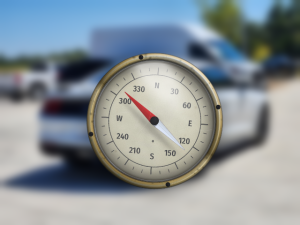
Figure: 310 °
